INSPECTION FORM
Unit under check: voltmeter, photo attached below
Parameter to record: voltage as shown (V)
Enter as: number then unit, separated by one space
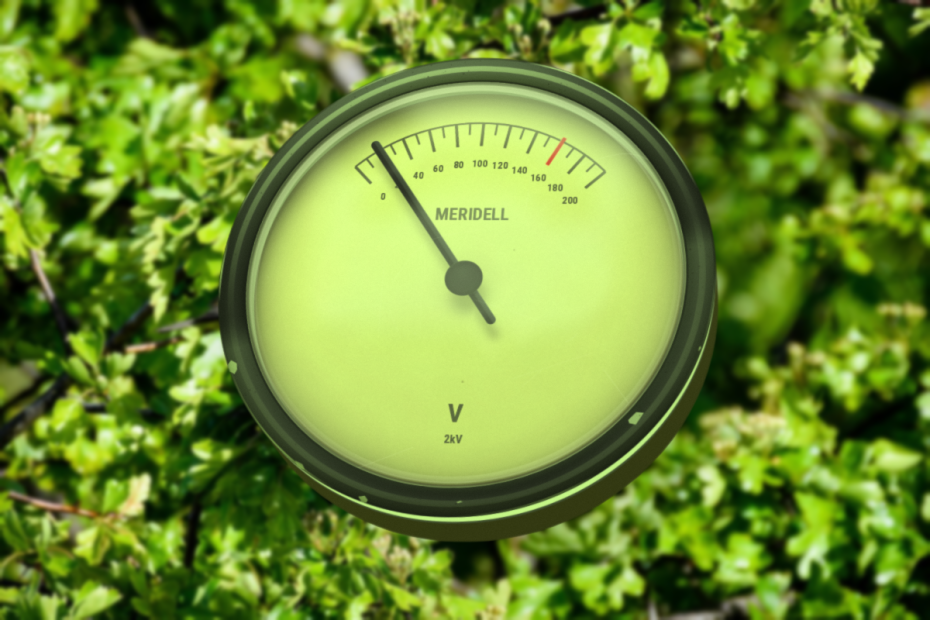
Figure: 20 V
